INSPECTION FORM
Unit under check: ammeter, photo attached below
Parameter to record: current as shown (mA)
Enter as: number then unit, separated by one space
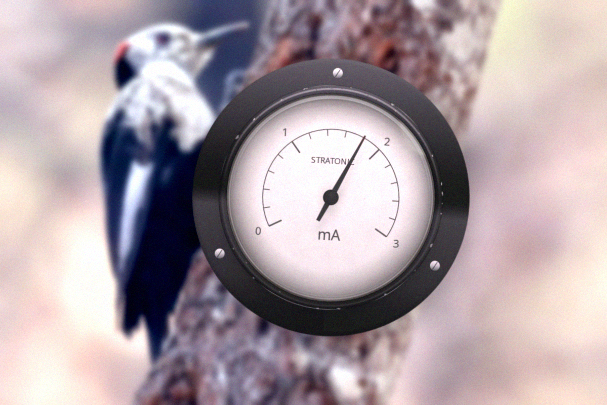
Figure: 1.8 mA
